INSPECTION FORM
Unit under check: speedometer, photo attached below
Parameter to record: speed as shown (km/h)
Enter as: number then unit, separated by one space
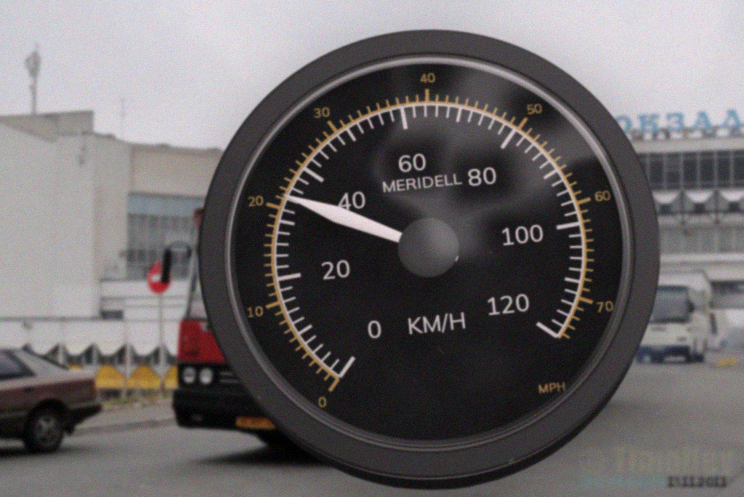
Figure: 34 km/h
